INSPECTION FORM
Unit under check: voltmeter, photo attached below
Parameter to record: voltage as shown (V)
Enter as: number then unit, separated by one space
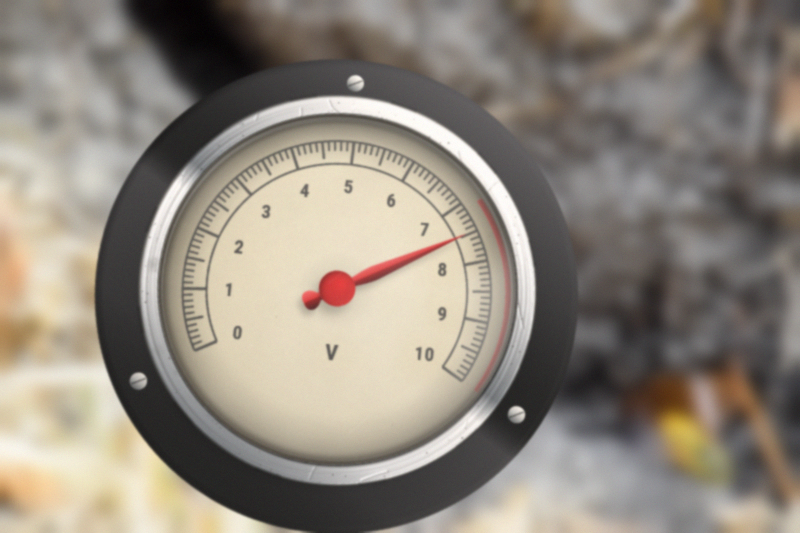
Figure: 7.5 V
